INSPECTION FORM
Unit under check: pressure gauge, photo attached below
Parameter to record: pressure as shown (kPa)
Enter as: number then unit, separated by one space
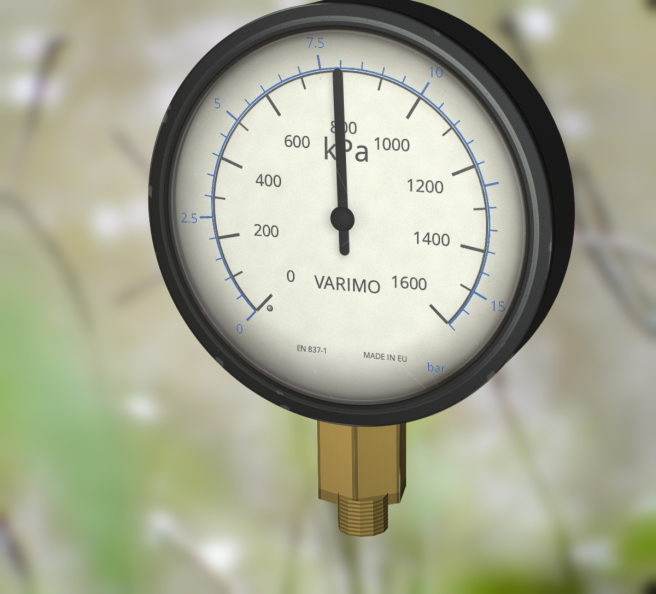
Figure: 800 kPa
